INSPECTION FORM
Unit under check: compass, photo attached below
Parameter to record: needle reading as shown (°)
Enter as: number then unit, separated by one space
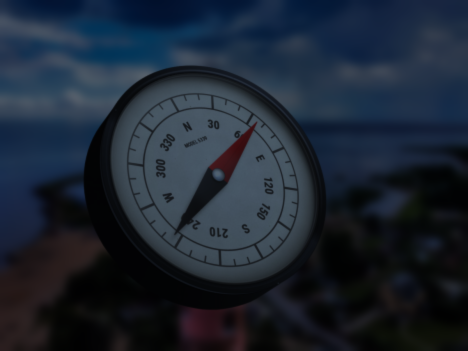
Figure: 65 °
